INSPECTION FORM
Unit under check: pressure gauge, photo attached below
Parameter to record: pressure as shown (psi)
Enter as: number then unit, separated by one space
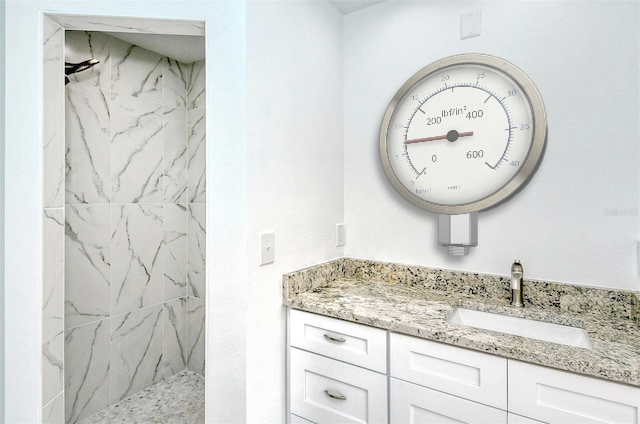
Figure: 100 psi
